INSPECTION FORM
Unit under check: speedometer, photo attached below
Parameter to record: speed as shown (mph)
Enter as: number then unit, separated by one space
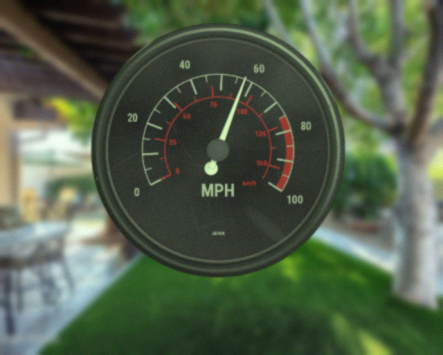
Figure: 57.5 mph
